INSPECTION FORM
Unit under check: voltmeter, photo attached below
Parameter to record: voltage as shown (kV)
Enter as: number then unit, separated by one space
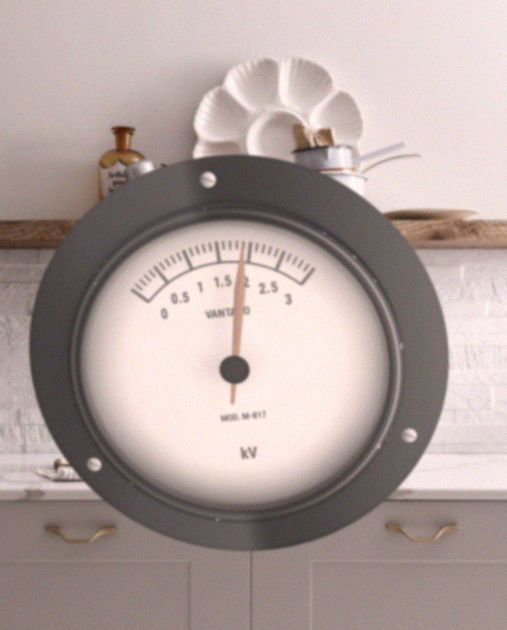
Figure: 1.9 kV
